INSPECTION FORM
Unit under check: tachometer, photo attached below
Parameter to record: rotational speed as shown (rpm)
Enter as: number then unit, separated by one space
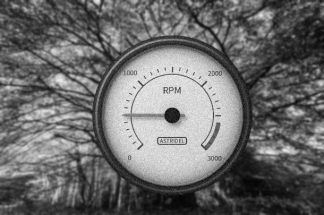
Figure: 500 rpm
